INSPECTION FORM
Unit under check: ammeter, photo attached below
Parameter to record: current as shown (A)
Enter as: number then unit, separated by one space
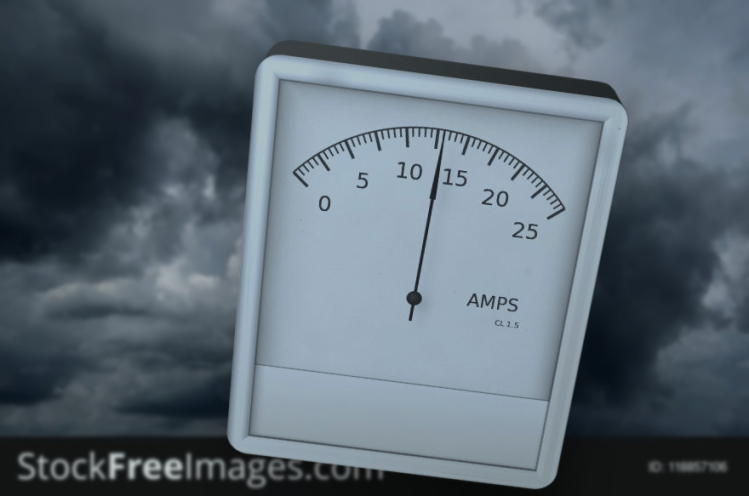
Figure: 13 A
